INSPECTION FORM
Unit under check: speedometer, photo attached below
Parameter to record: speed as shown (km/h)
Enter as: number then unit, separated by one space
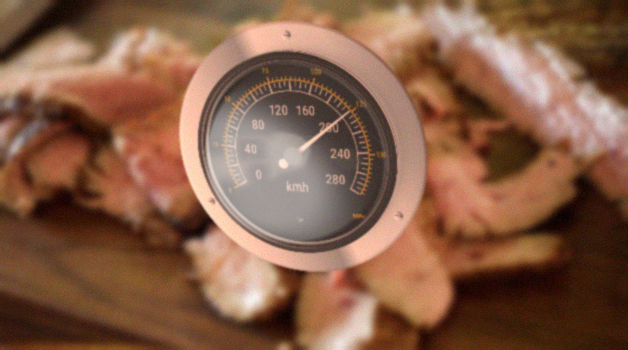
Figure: 200 km/h
